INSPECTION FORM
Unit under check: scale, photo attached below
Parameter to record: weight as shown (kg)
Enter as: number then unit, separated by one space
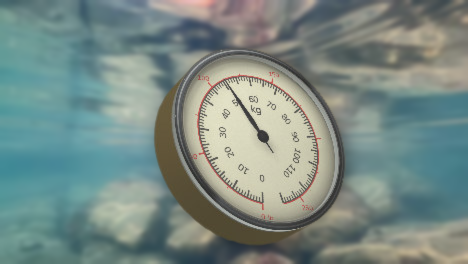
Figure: 50 kg
